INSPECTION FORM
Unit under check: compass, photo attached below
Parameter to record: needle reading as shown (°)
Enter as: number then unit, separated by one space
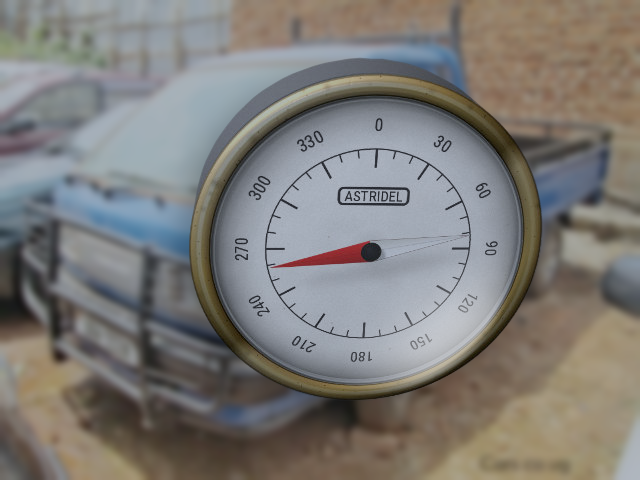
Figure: 260 °
